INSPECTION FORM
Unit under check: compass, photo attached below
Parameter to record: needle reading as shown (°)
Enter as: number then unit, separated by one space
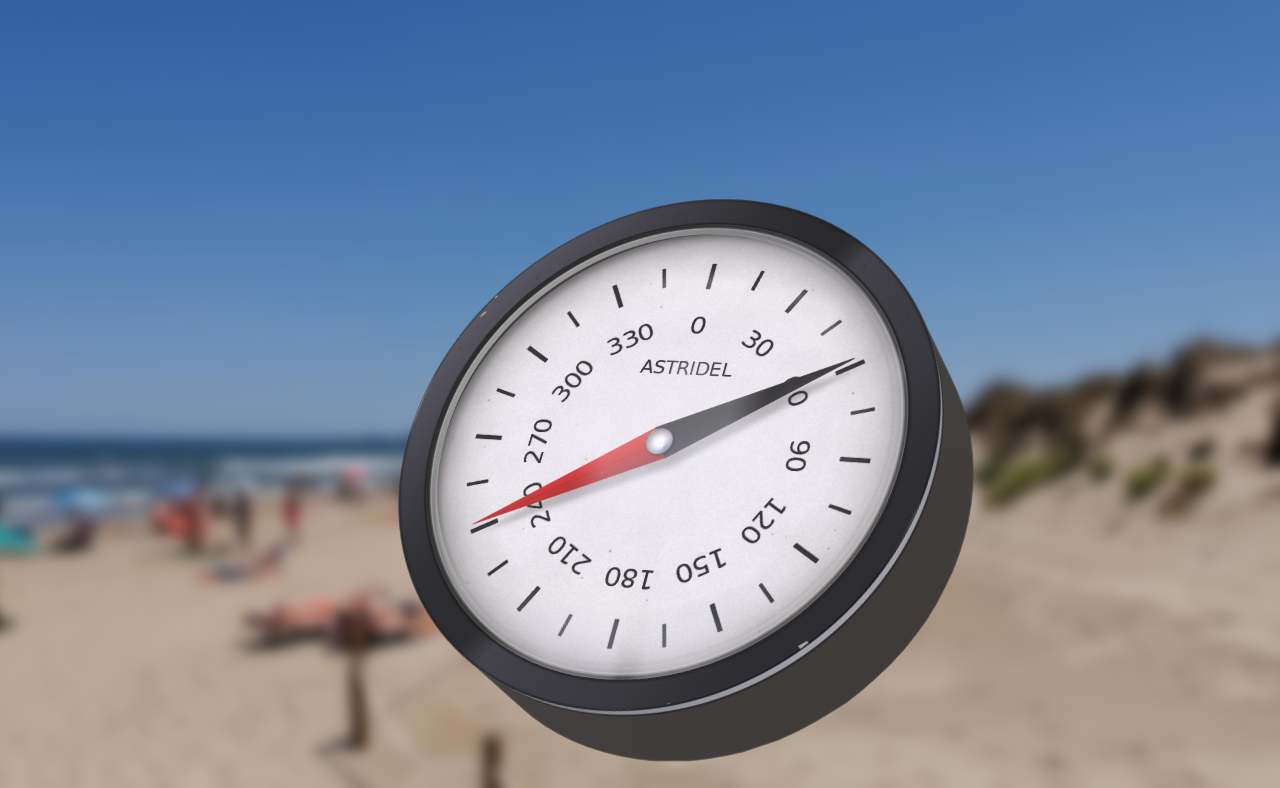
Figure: 240 °
